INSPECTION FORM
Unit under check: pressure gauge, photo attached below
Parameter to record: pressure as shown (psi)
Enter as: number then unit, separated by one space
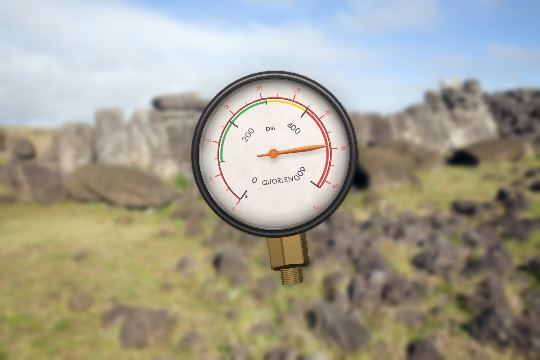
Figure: 500 psi
